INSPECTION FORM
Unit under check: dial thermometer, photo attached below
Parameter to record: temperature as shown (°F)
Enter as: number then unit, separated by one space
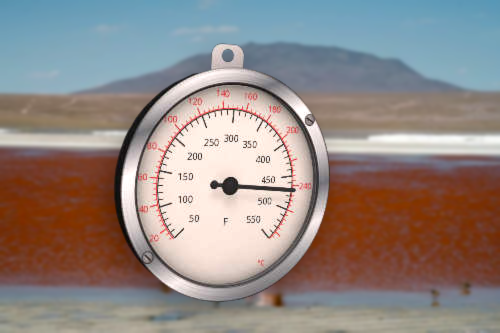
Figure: 470 °F
